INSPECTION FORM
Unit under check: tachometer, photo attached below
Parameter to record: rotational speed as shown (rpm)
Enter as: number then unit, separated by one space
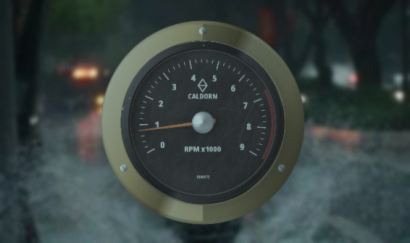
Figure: 800 rpm
